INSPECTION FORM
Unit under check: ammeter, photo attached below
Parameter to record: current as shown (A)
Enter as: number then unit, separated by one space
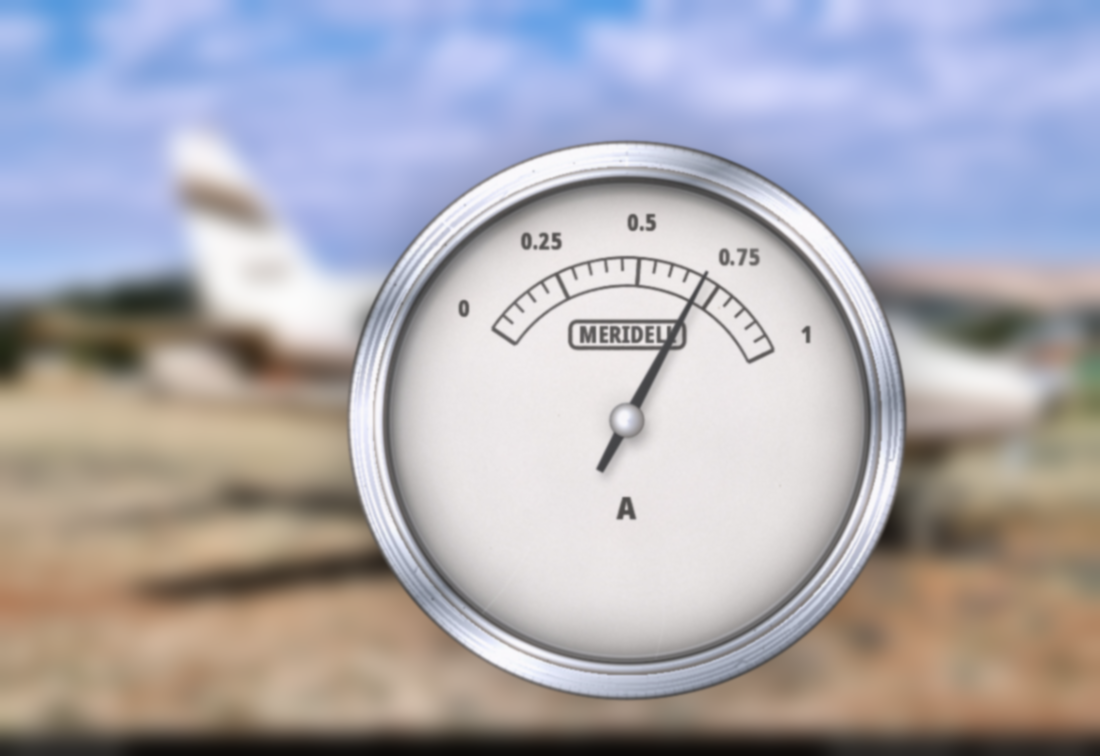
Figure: 0.7 A
